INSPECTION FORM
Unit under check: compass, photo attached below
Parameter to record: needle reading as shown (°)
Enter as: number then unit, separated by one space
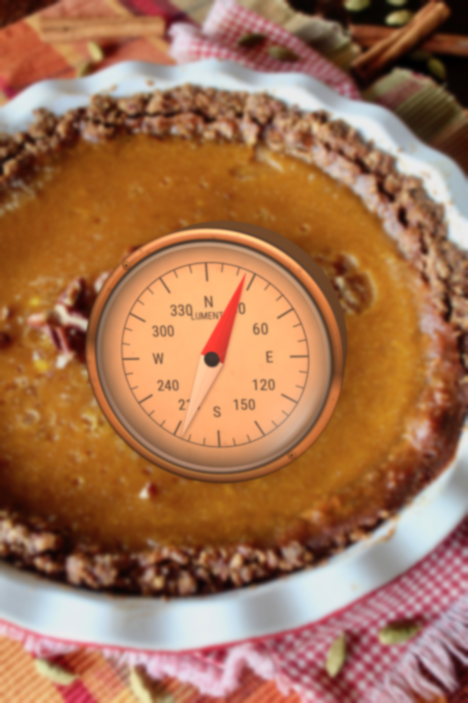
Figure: 25 °
